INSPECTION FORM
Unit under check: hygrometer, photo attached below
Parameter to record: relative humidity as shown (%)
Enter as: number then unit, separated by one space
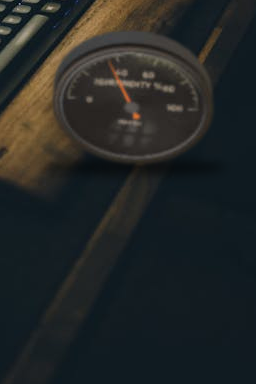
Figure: 36 %
